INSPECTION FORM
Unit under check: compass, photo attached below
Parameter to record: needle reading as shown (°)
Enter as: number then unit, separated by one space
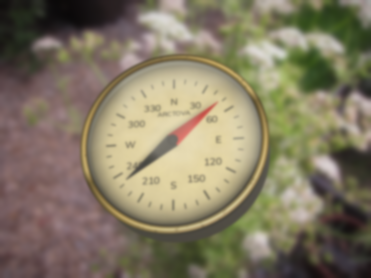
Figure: 50 °
